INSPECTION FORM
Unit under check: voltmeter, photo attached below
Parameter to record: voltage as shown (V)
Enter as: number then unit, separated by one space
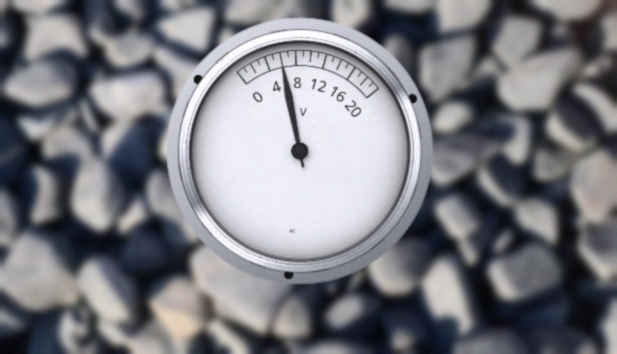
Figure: 6 V
